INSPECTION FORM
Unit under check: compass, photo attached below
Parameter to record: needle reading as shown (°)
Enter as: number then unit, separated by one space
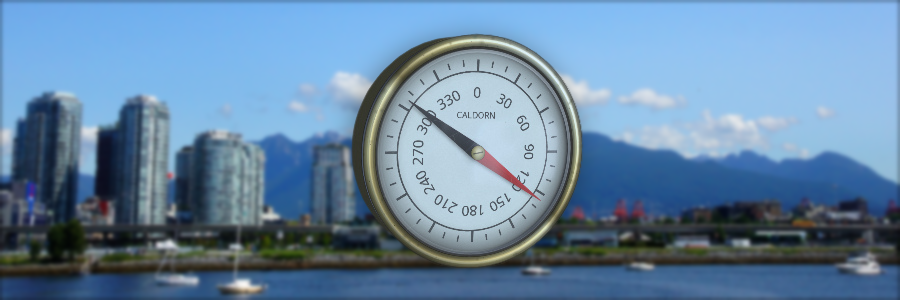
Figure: 125 °
